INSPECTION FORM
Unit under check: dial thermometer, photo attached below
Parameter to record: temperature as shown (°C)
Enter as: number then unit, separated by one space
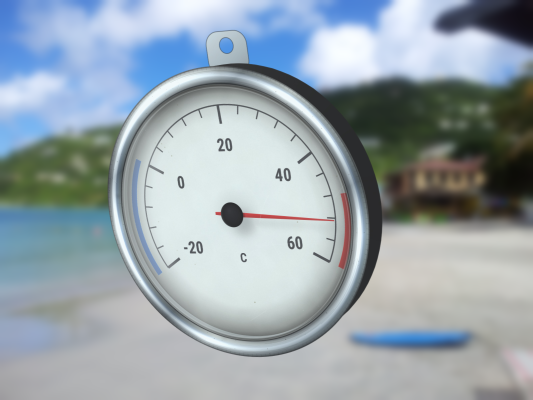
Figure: 52 °C
